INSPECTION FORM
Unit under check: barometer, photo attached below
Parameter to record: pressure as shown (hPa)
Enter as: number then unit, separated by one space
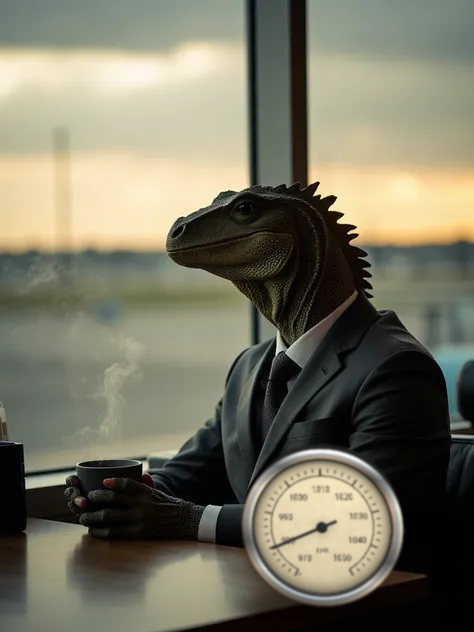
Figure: 980 hPa
